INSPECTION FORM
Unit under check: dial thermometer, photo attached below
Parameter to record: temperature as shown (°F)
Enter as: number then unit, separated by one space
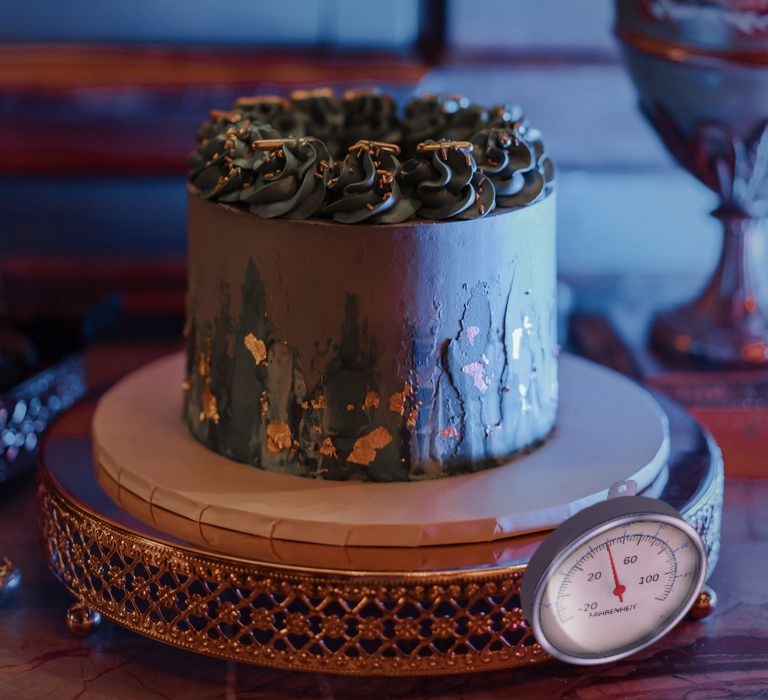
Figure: 40 °F
